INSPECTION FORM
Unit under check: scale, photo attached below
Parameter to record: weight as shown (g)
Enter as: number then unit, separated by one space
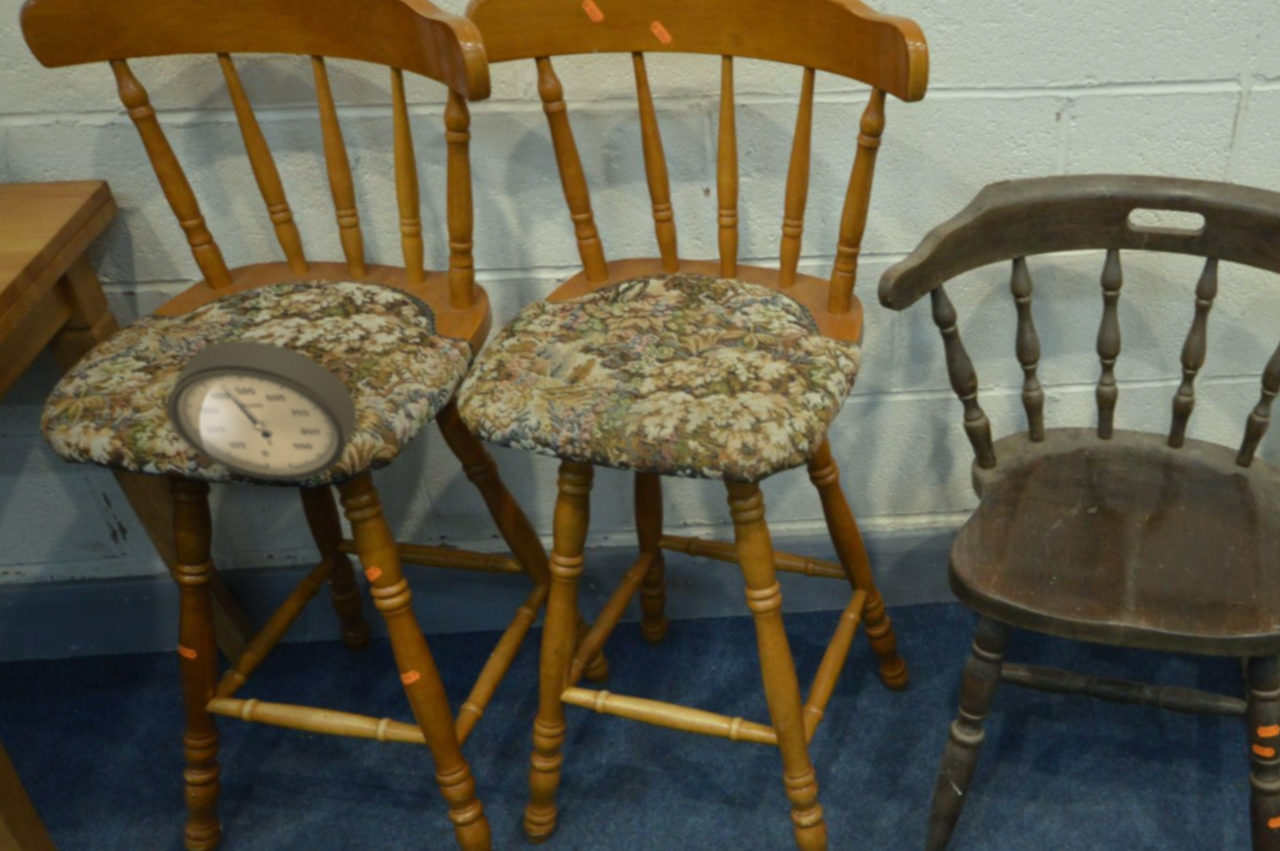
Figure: 450 g
